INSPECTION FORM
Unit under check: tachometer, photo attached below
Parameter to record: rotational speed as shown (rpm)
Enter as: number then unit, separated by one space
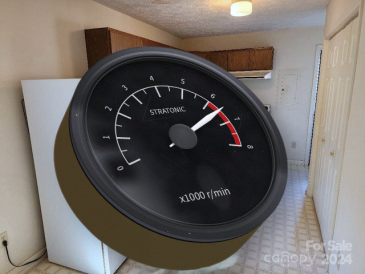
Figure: 6500 rpm
